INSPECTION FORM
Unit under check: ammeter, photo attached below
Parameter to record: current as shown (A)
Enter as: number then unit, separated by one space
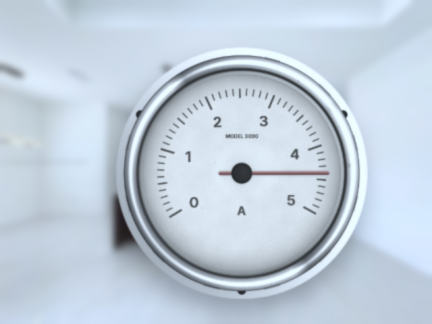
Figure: 4.4 A
